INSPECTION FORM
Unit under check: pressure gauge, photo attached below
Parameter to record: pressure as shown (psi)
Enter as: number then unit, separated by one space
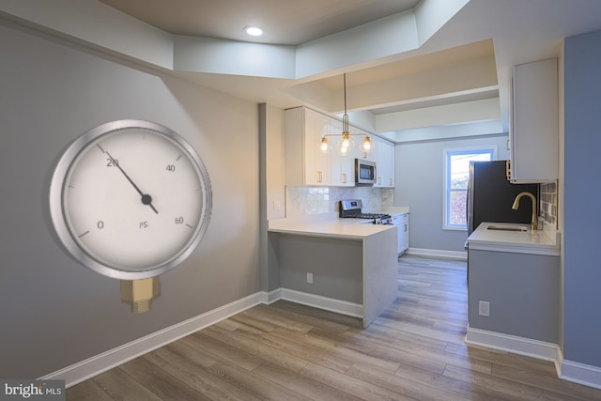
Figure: 20 psi
